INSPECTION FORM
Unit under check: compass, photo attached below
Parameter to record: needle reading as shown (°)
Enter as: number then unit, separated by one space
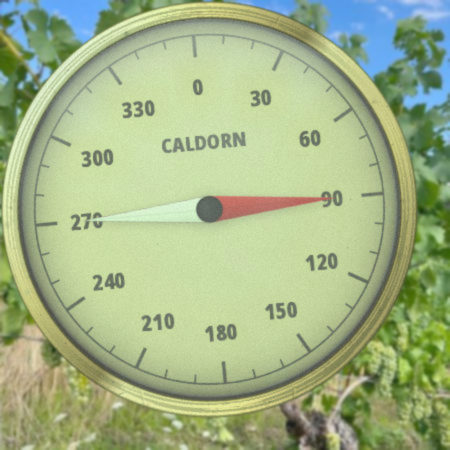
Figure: 90 °
